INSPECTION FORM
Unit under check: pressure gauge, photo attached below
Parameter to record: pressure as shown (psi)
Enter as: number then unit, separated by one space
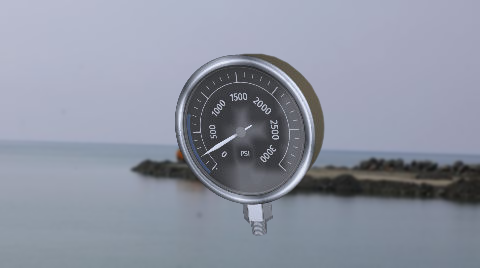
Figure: 200 psi
